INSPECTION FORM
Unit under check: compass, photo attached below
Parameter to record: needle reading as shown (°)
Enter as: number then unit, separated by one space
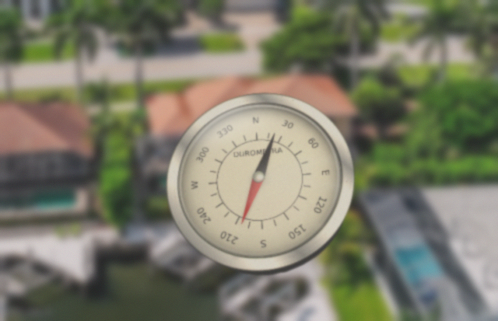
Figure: 202.5 °
